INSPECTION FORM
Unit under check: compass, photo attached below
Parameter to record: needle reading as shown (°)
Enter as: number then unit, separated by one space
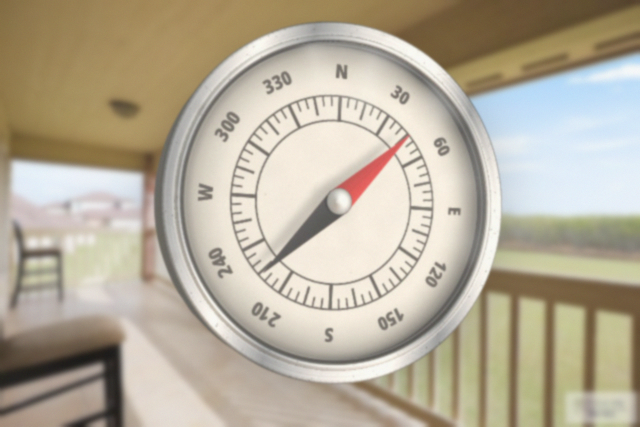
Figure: 45 °
